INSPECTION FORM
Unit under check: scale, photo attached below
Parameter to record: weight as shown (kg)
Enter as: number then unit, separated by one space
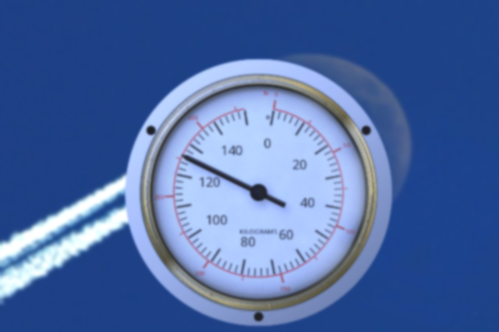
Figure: 126 kg
